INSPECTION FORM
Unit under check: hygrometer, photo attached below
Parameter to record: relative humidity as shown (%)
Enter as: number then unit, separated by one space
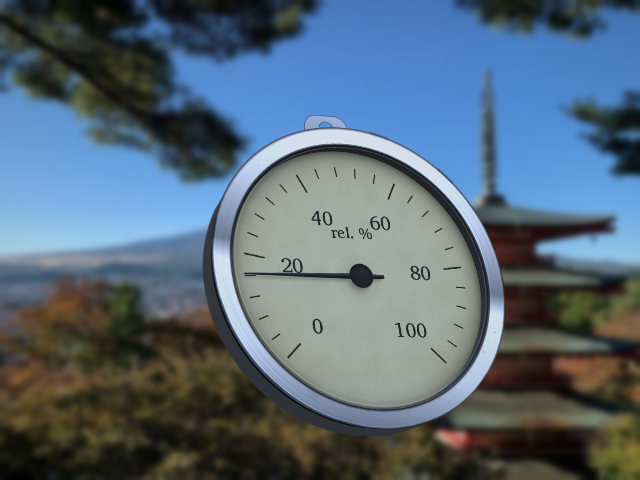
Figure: 16 %
